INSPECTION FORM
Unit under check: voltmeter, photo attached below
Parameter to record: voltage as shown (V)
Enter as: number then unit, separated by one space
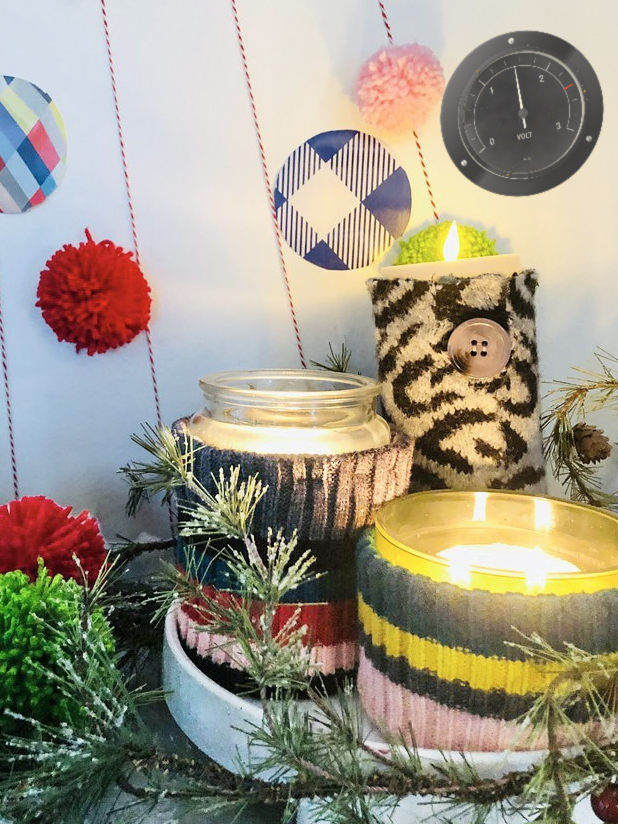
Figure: 1.5 V
